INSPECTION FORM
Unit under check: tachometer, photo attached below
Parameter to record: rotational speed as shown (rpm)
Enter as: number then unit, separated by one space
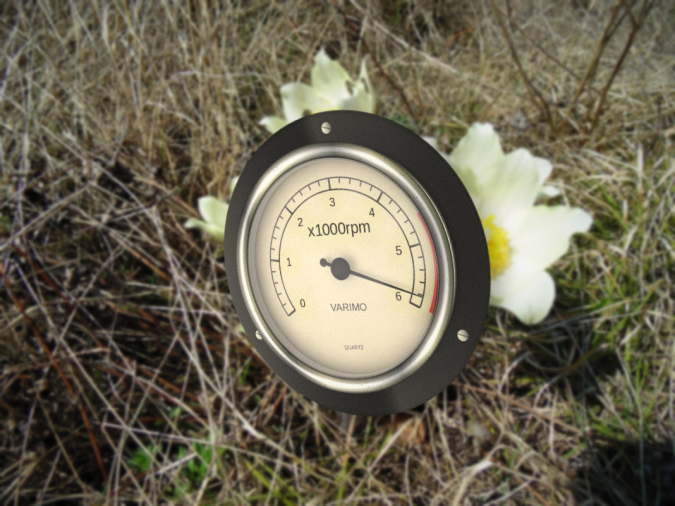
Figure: 5800 rpm
